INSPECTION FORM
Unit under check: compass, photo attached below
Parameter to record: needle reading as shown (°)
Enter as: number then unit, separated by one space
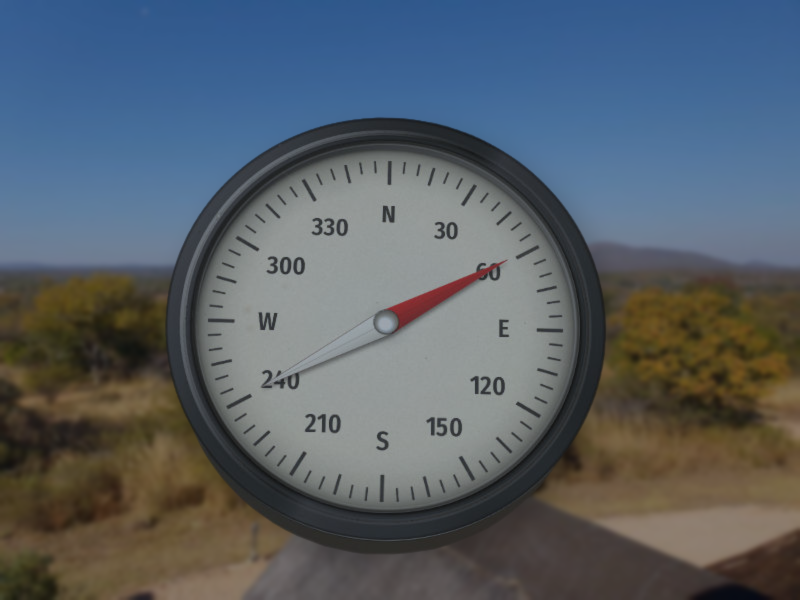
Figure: 60 °
